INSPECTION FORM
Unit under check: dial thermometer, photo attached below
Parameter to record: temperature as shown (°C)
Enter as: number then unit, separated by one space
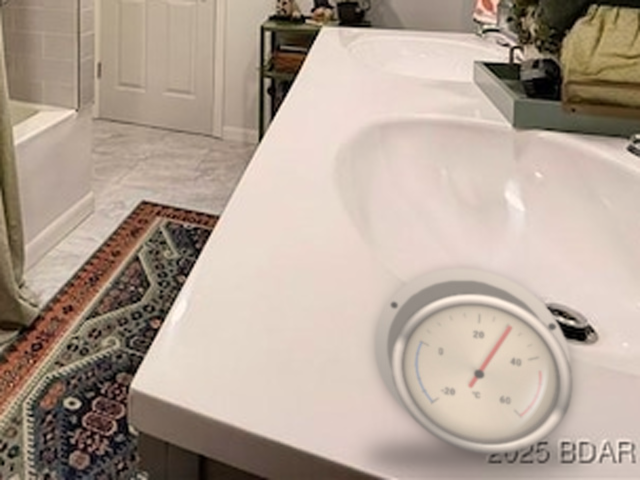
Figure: 28 °C
